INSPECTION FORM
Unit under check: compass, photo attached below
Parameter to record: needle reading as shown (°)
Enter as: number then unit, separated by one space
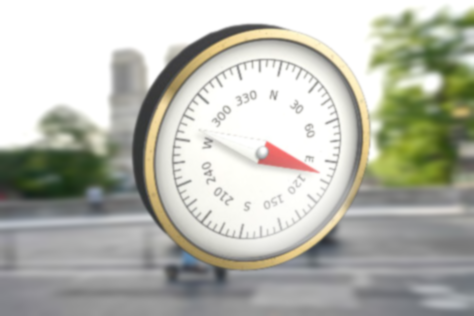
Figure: 100 °
